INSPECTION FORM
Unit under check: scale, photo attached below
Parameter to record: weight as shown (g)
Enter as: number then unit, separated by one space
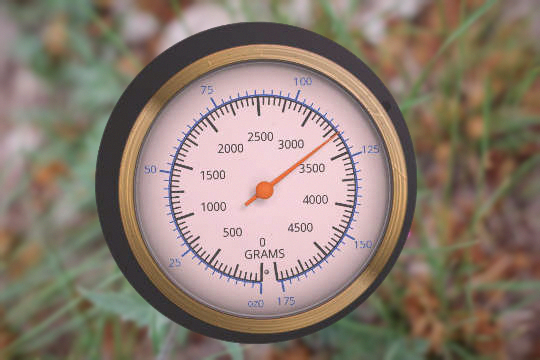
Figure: 3300 g
